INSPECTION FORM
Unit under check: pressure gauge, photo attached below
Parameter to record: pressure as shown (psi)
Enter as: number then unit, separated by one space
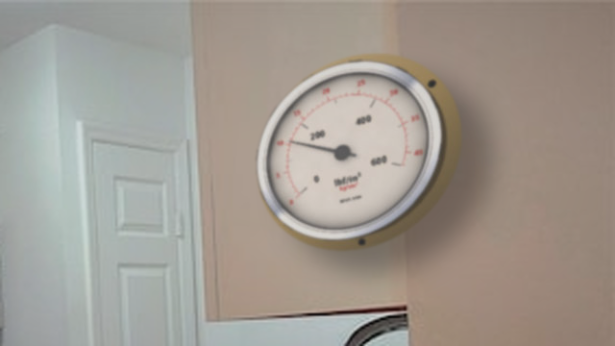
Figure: 150 psi
